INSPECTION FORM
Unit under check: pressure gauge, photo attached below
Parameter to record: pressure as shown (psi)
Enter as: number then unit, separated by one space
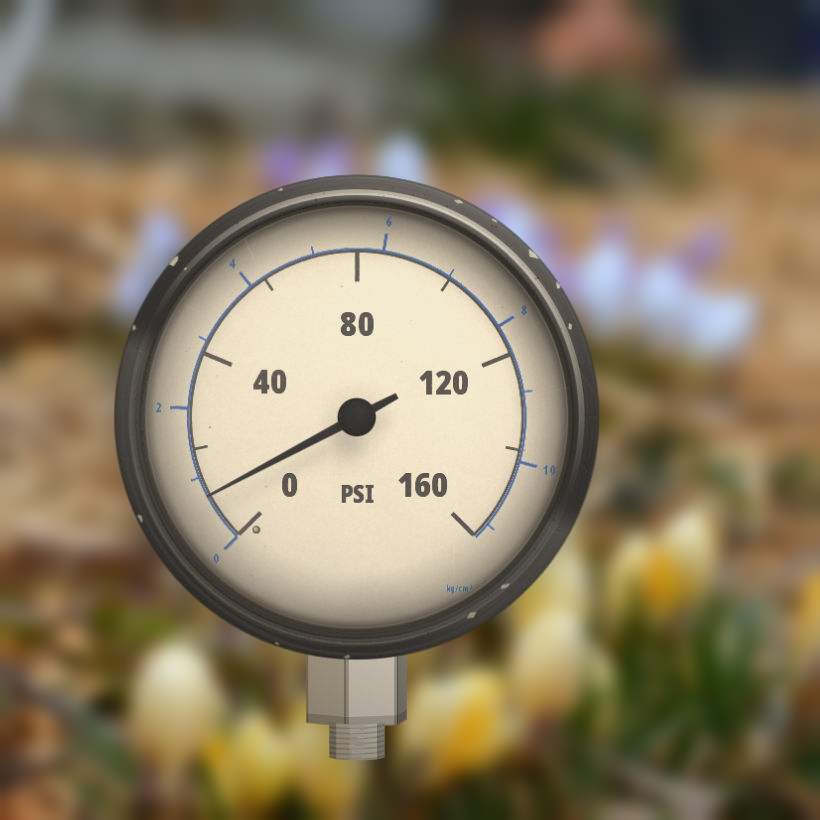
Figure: 10 psi
